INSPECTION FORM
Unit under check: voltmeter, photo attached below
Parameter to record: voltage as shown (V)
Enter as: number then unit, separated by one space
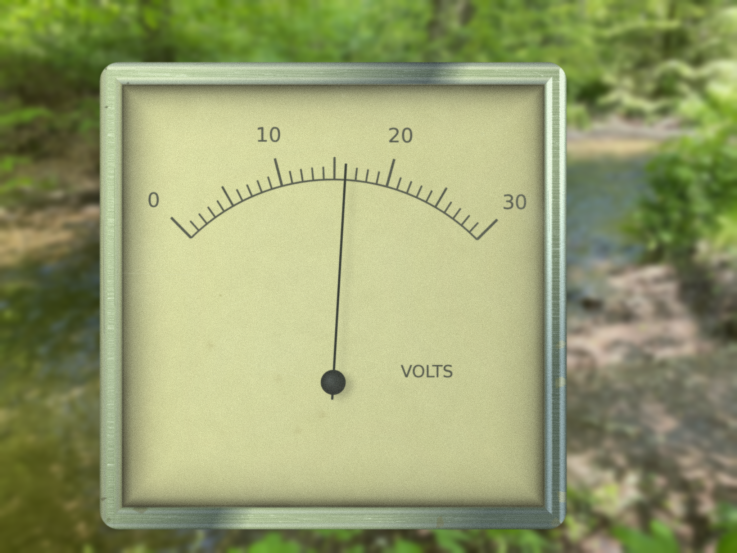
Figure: 16 V
